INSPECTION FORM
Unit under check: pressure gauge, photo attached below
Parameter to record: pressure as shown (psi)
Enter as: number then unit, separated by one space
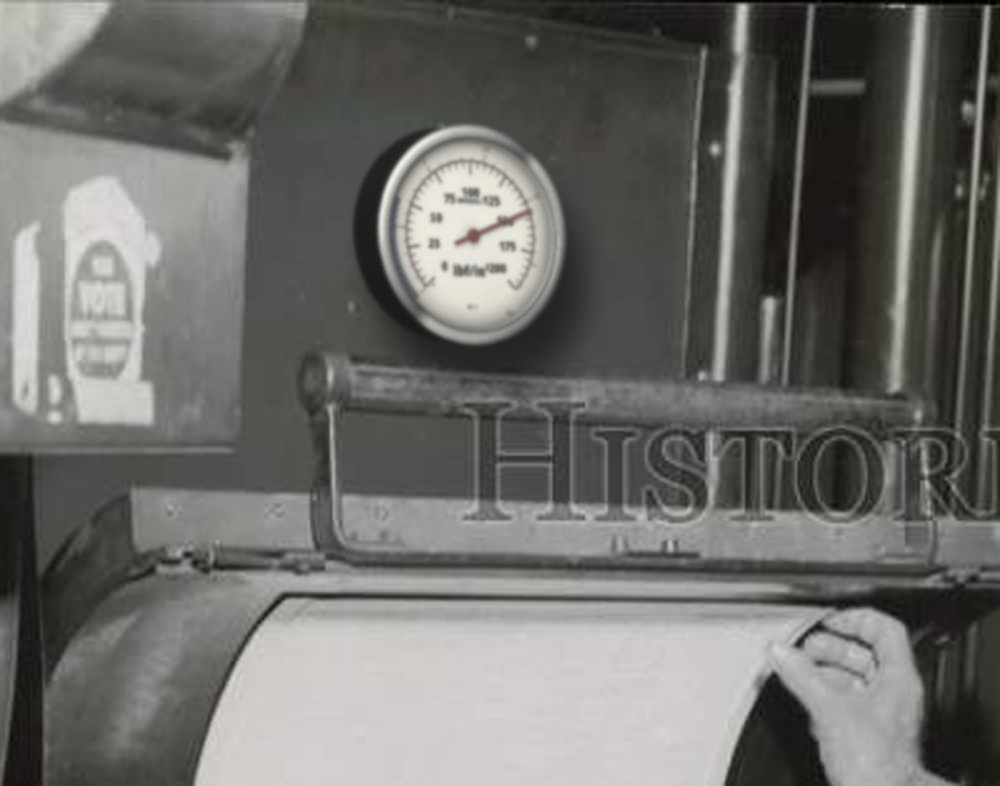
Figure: 150 psi
